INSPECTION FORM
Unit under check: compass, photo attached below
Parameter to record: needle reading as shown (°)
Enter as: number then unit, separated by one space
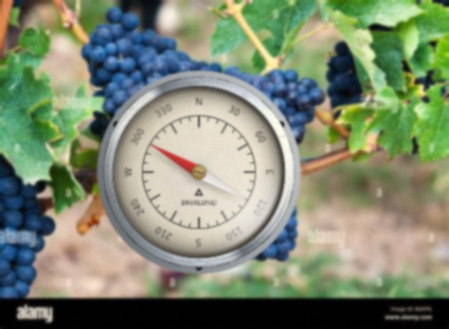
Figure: 300 °
